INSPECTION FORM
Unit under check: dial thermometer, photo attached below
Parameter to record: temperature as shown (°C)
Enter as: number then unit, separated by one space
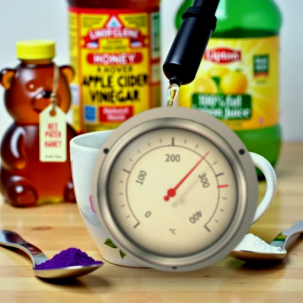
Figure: 260 °C
